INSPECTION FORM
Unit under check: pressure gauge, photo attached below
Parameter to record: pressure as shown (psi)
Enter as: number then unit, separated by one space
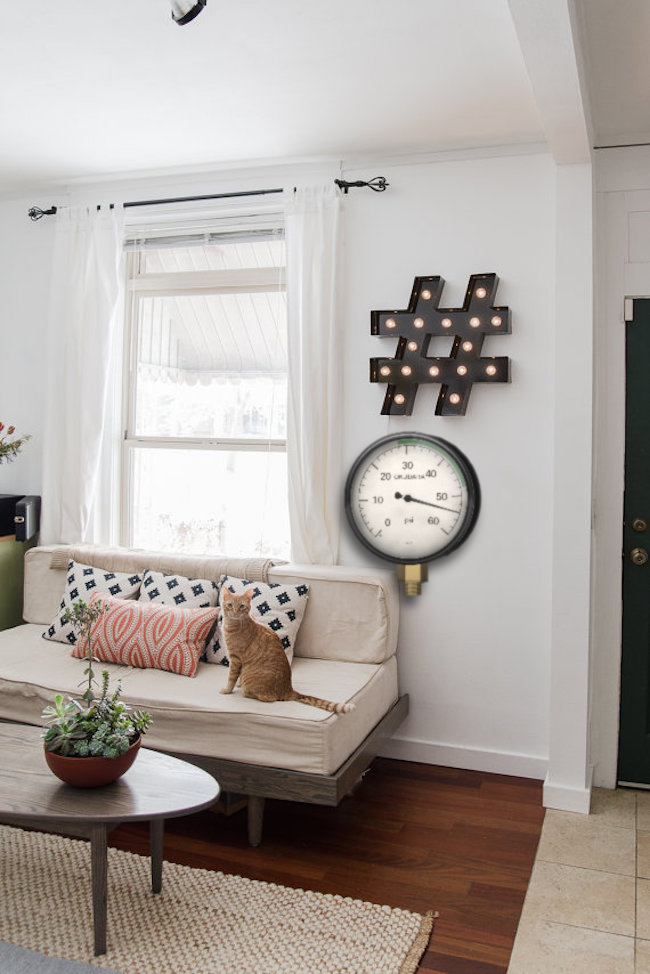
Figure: 54 psi
